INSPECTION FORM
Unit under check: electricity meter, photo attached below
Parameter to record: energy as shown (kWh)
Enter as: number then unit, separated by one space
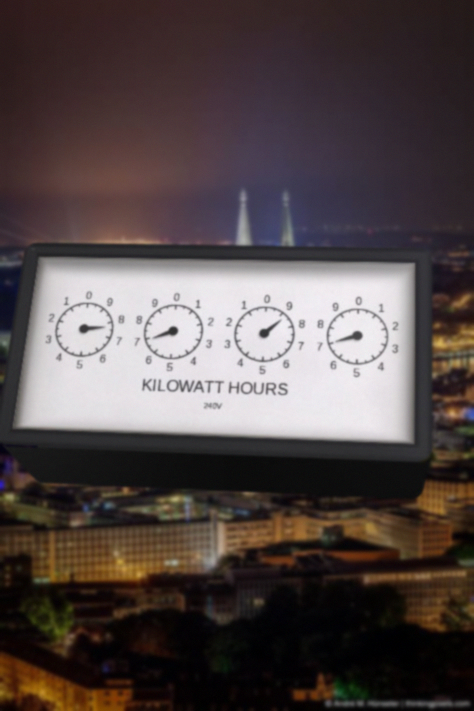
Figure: 7687 kWh
